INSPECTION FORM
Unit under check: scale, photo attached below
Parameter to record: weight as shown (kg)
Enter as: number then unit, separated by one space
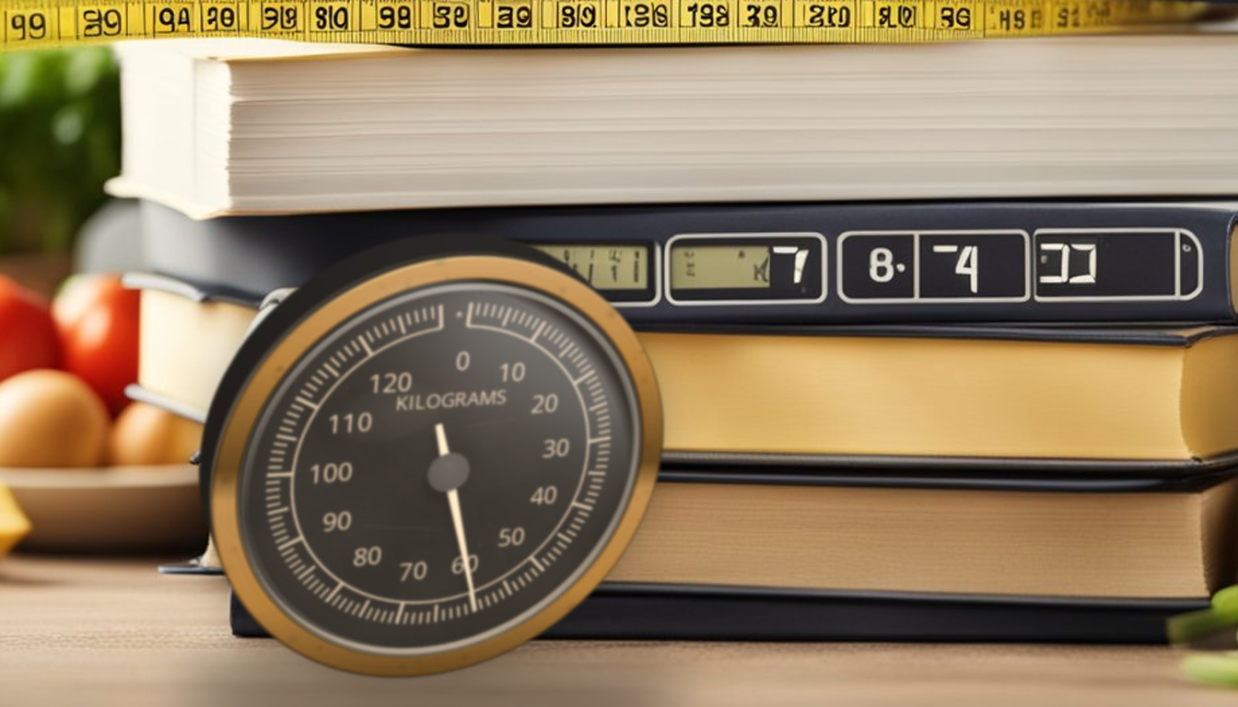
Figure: 60 kg
